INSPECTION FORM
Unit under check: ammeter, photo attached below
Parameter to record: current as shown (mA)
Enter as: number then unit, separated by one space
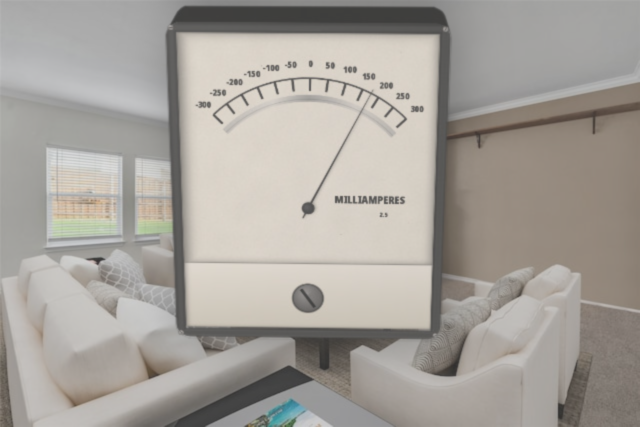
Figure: 175 mA
